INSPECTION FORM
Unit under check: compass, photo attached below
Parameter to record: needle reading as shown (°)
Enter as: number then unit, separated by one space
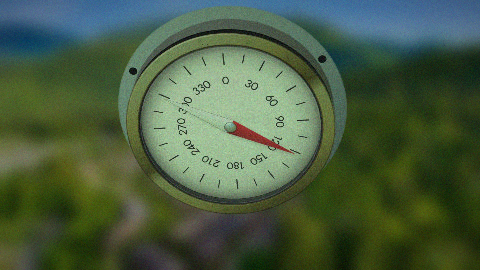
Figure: 120 °
